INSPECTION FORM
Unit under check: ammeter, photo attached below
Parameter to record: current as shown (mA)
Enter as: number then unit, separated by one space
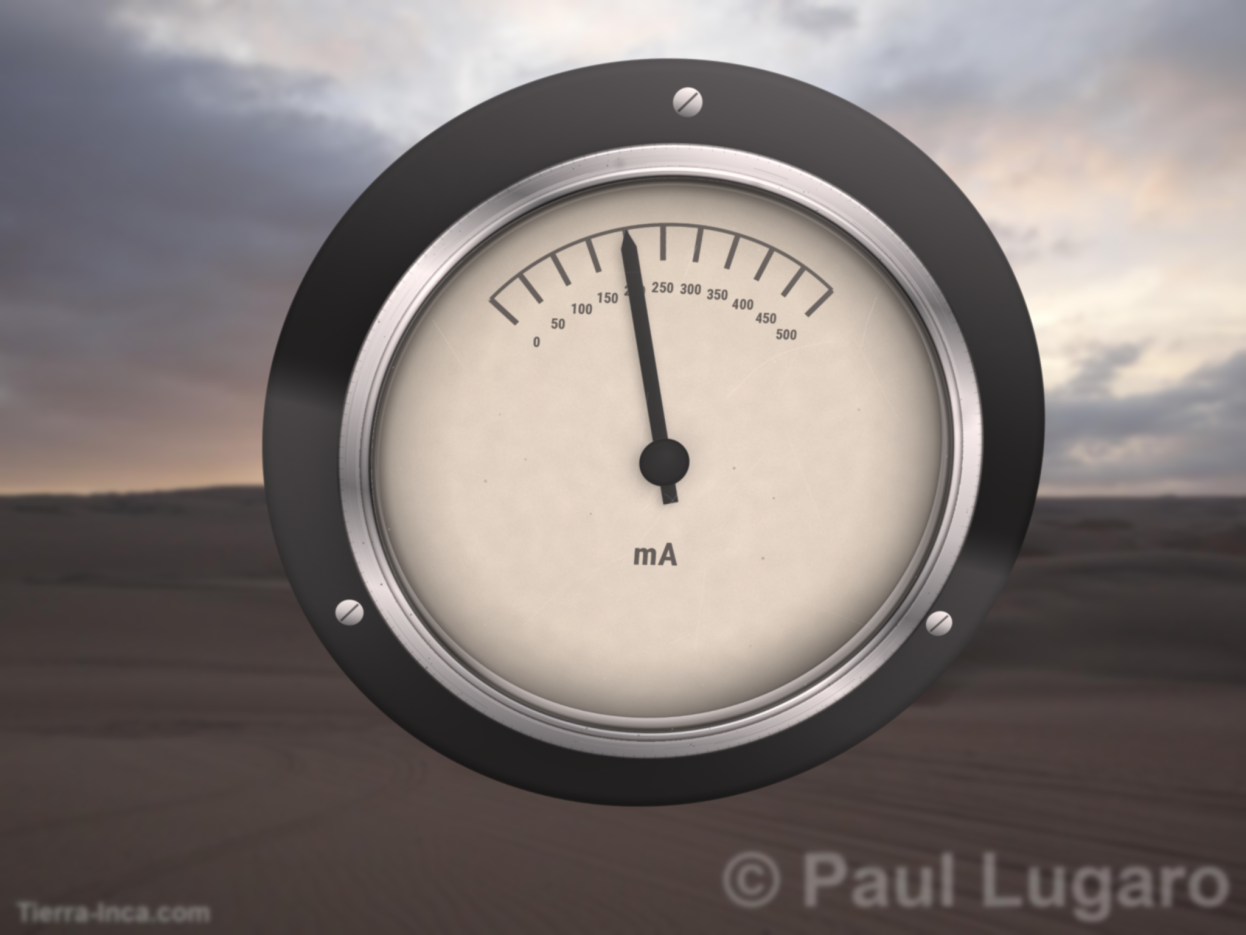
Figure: 200 mA
